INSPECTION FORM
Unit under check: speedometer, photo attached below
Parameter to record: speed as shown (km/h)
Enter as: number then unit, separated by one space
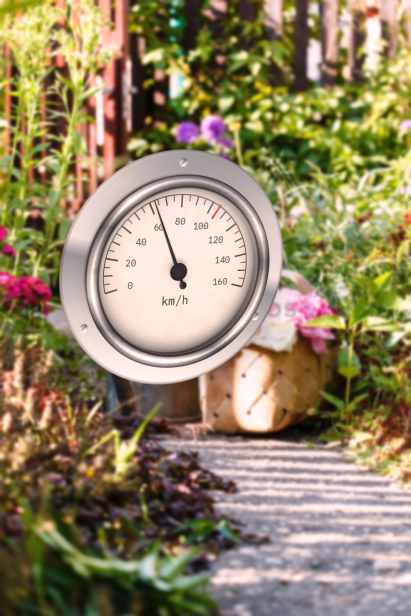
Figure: 62.5 km/h
